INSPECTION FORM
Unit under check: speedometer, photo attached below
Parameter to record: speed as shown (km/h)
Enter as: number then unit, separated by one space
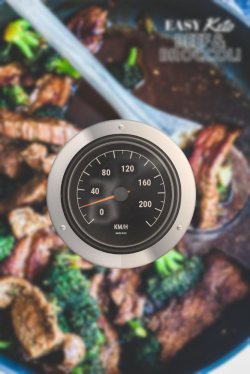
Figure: 20 km/h
